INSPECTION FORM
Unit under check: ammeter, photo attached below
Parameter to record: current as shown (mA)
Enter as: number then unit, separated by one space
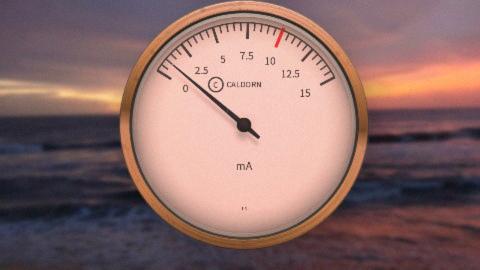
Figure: 1 mA
